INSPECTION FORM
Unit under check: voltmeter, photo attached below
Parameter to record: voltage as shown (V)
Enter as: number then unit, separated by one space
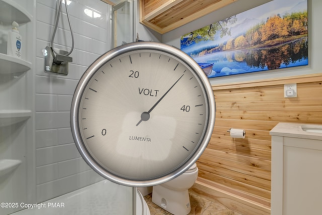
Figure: 32 V
